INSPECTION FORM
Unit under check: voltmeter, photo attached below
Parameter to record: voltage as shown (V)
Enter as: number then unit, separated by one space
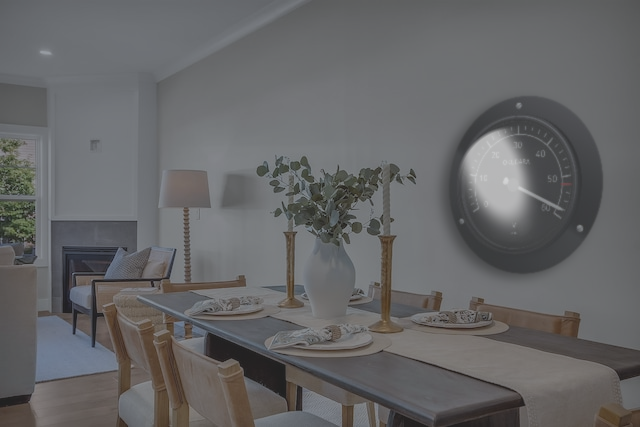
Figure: 58 V
